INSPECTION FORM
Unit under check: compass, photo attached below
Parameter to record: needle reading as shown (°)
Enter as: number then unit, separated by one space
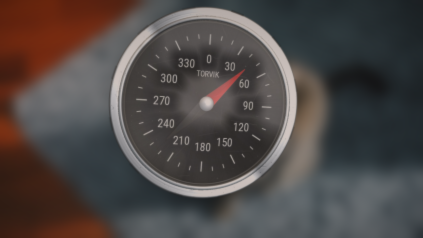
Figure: 45 °
